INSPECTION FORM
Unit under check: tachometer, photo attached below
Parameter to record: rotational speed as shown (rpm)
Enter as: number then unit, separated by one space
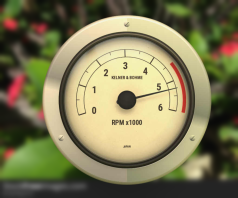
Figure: 5250 rpm
